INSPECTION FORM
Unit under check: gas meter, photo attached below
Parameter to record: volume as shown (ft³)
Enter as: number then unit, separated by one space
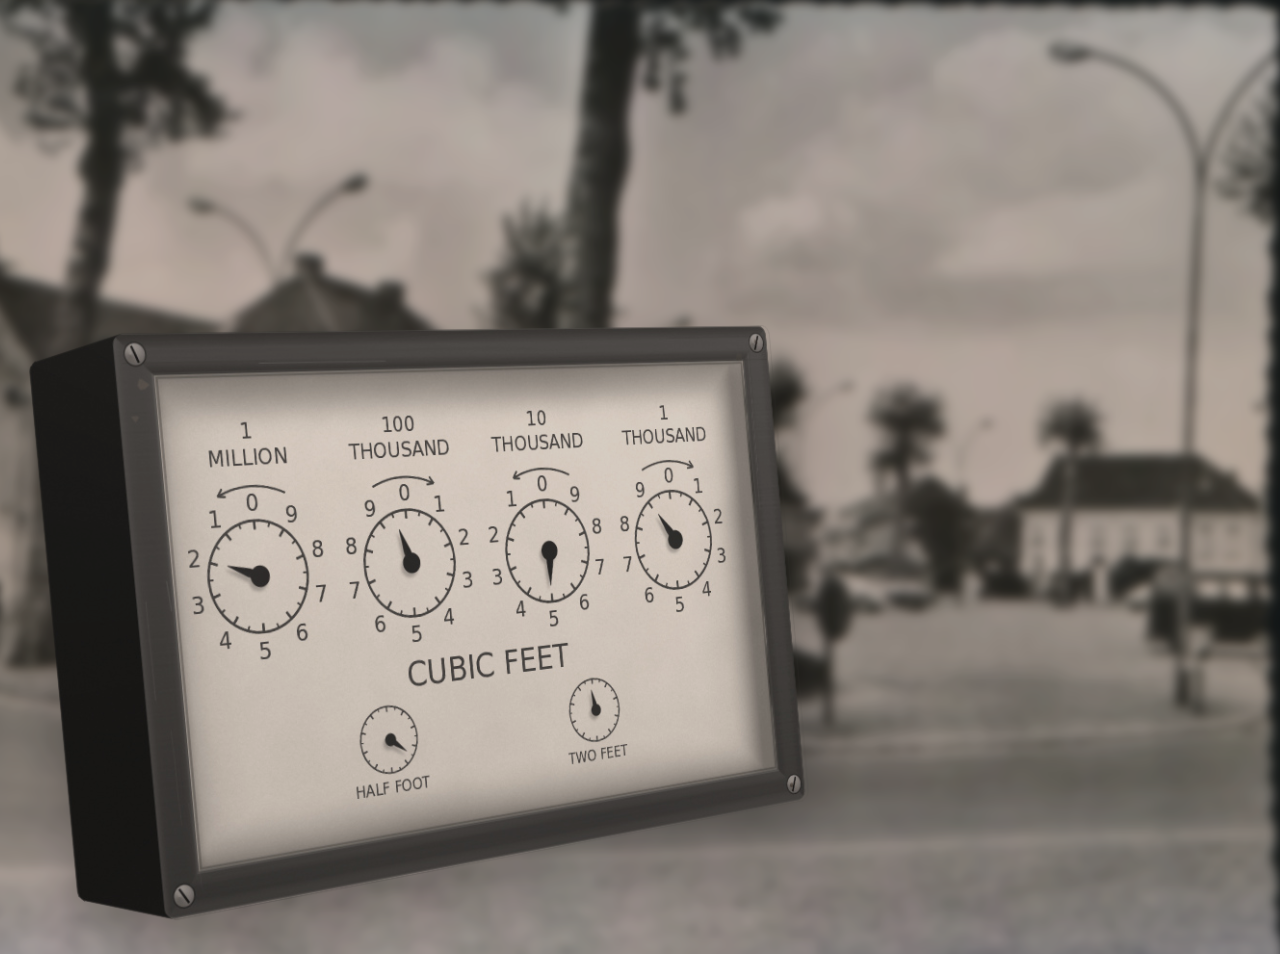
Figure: 194900 ft³
